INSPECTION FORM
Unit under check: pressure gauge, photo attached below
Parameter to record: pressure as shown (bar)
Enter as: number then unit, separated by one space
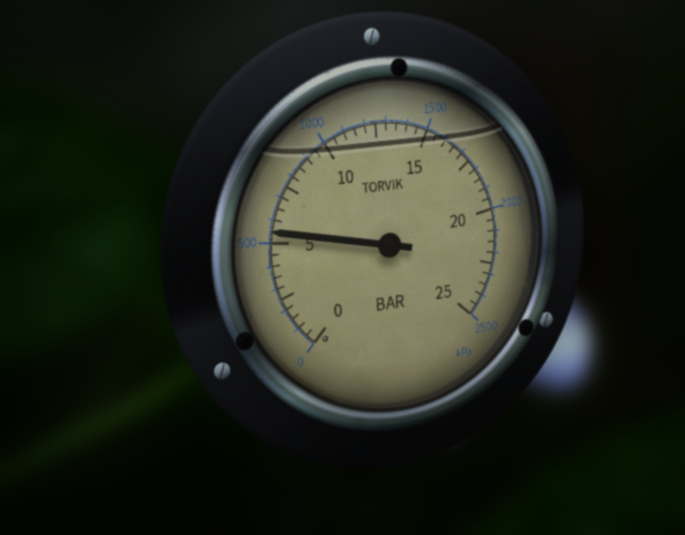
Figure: 5.5 bar
